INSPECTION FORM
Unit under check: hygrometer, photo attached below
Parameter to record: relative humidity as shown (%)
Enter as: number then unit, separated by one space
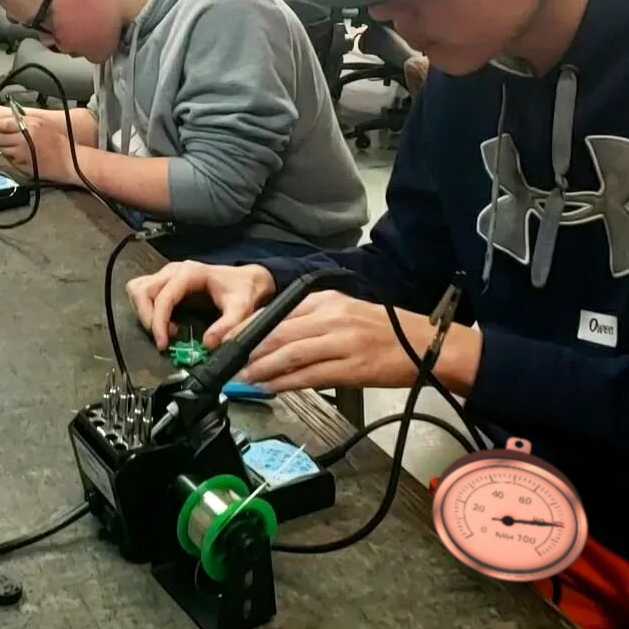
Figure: 80 %
